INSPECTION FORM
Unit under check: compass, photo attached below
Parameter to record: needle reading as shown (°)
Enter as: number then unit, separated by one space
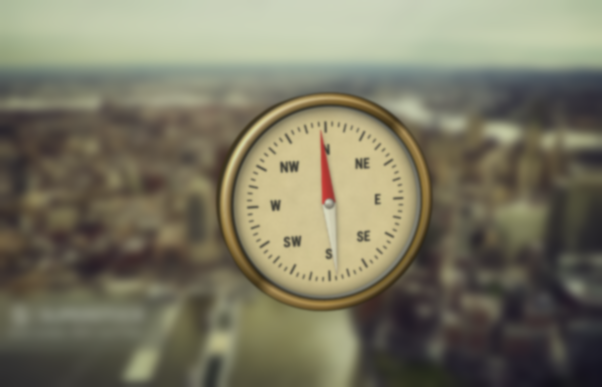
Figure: 355 °
